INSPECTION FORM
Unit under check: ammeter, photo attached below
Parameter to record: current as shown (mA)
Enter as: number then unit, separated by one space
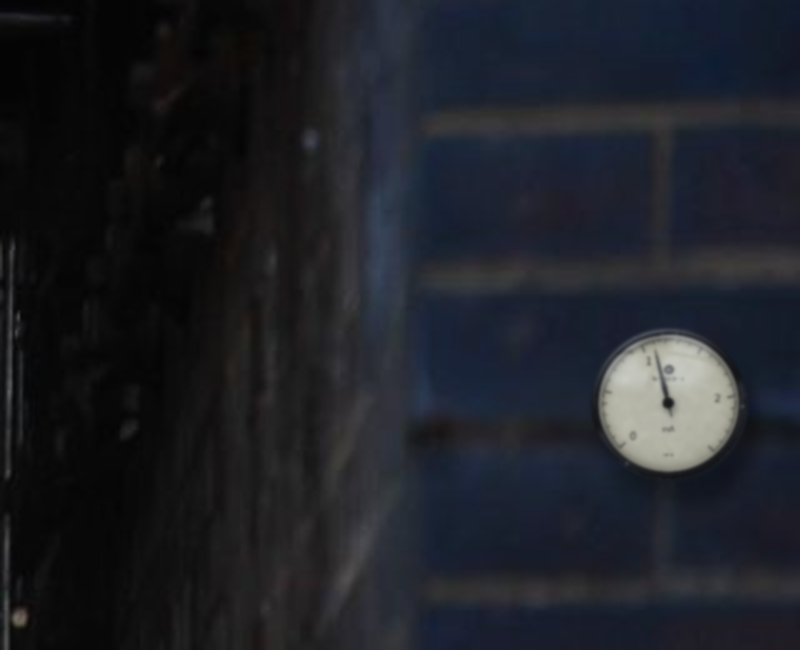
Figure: 1.1 mA
